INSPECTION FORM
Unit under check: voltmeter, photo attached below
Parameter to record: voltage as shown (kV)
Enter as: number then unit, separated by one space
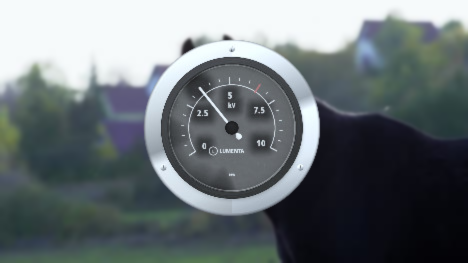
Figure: 3.5 kV
